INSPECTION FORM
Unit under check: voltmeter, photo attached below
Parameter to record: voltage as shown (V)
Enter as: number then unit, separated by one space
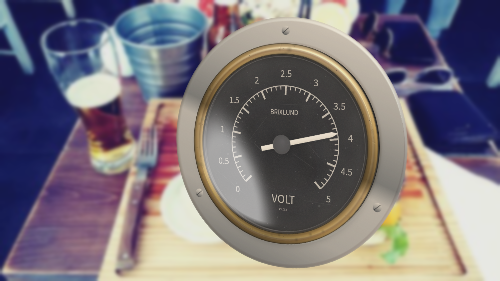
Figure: 3.9 V
